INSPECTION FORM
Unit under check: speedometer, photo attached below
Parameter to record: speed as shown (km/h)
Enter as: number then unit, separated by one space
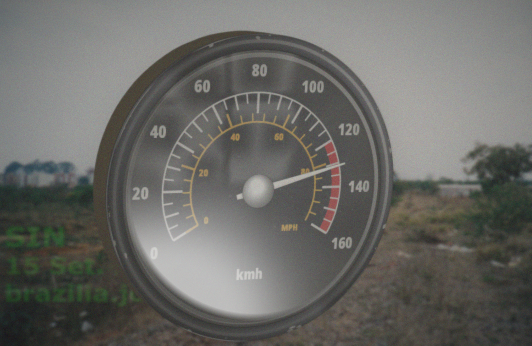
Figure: 130 km/h
